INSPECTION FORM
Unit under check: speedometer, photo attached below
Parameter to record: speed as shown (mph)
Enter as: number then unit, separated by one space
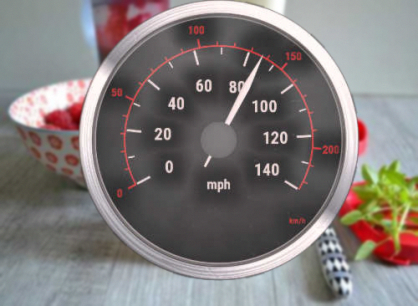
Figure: 85 mph
